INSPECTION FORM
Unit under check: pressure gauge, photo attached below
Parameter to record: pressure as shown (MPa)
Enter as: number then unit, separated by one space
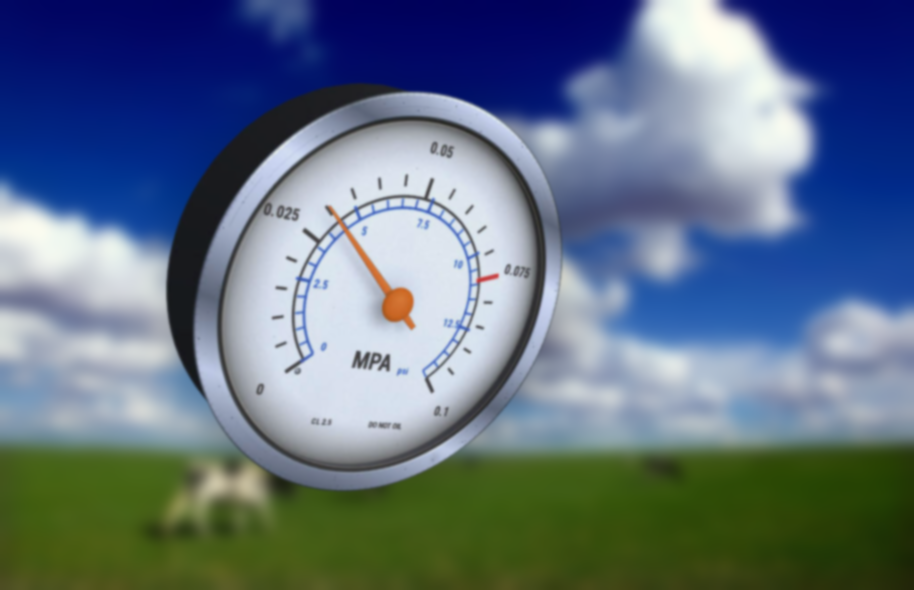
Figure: 0.03 MPa
